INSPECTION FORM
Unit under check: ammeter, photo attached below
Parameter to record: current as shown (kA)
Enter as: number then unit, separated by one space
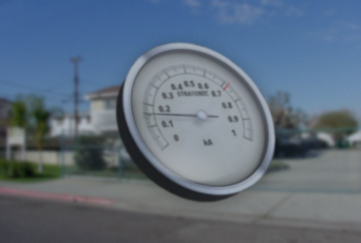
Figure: 0.15 kA
